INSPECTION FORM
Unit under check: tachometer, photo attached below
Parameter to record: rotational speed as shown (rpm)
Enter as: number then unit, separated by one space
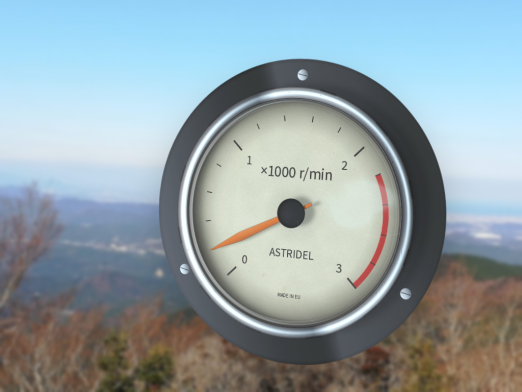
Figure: 200 rpm
